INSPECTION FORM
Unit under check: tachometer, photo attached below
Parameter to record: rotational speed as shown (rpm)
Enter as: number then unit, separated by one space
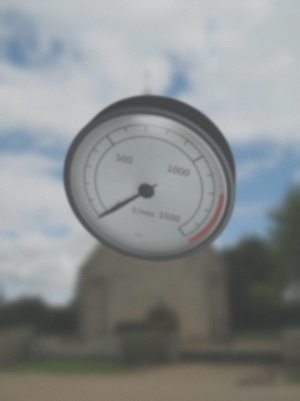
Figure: 0 rpm
